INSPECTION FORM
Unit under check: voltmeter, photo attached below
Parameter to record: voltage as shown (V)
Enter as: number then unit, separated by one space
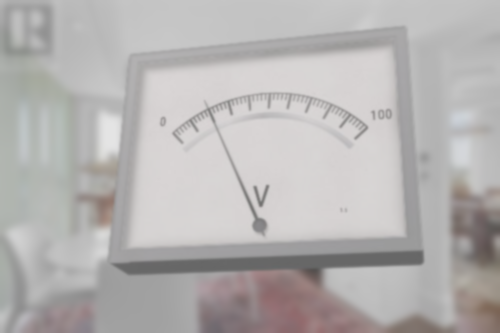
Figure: 20 V
